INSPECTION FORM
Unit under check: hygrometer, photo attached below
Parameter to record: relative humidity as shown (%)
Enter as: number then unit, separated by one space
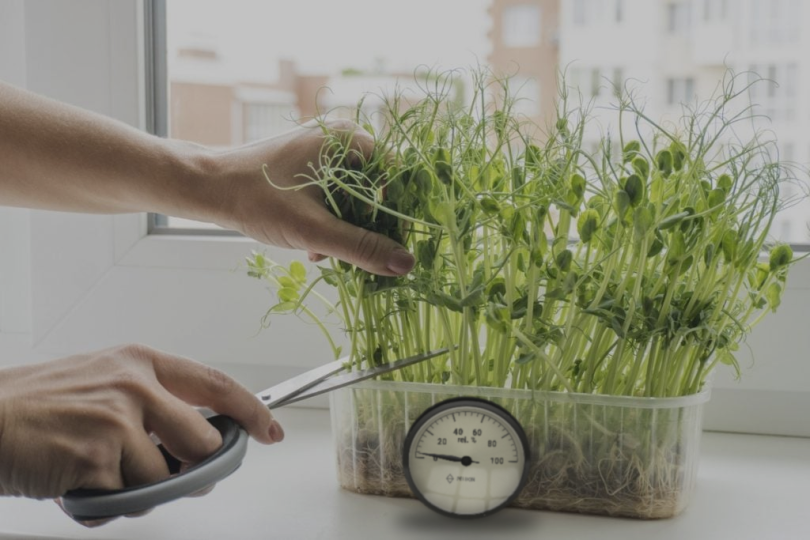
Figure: 4 %
